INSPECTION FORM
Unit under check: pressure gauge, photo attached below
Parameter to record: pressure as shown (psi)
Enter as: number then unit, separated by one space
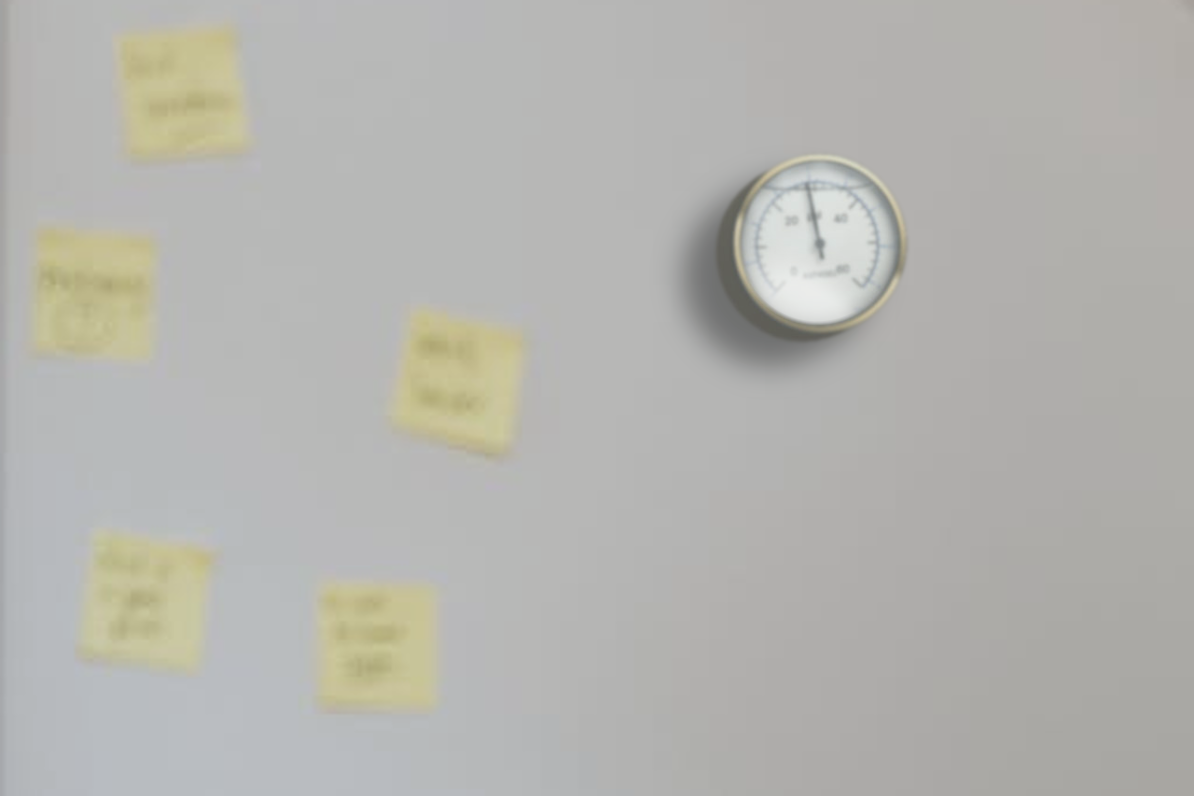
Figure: 28 psi
